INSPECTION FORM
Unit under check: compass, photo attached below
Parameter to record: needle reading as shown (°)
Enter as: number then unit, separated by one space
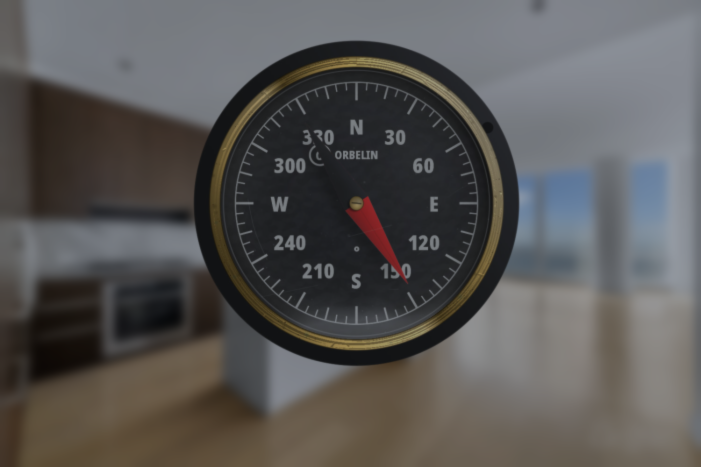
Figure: 147.5 °
